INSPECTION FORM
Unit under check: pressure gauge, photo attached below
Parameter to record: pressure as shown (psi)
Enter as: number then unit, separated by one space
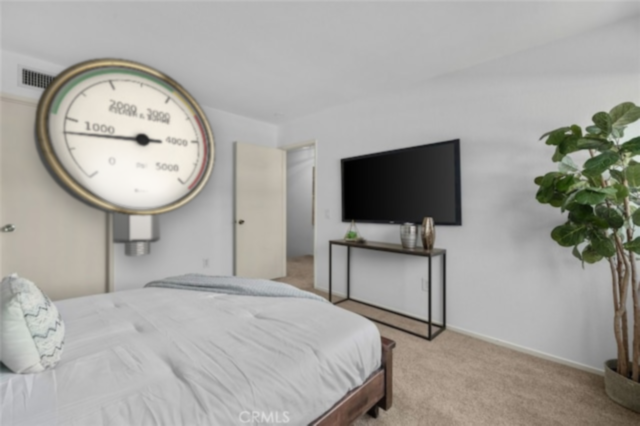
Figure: 750 psi
